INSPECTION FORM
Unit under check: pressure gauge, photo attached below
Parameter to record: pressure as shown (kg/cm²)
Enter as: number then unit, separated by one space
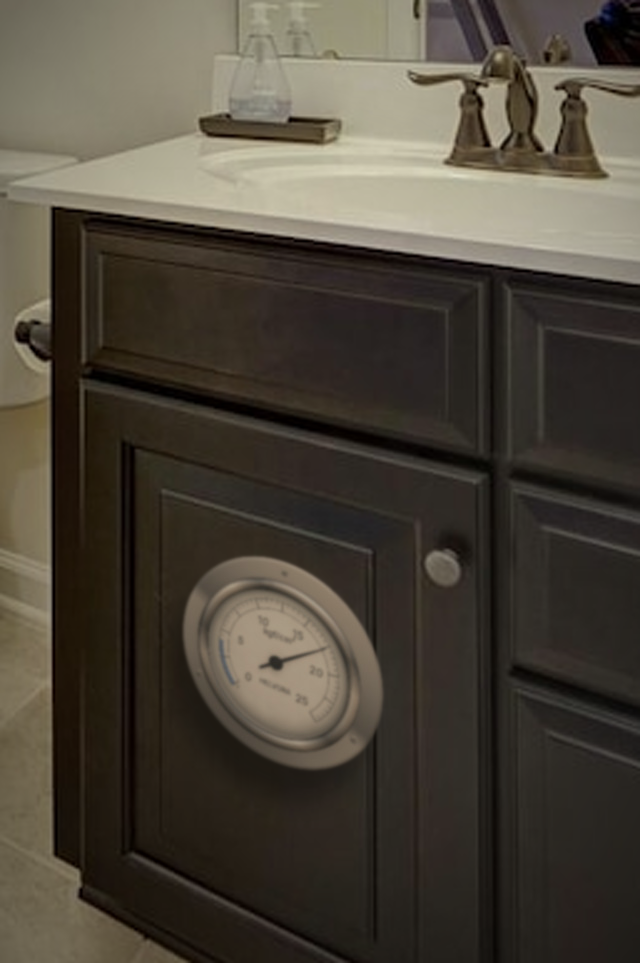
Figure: 17.5 kg/cm²
